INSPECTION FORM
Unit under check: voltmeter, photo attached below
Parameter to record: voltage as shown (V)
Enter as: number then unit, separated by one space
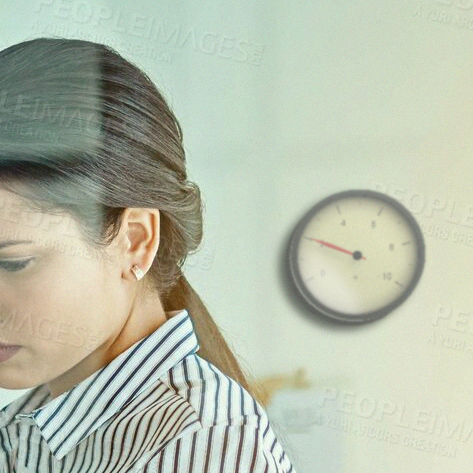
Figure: 2 V
